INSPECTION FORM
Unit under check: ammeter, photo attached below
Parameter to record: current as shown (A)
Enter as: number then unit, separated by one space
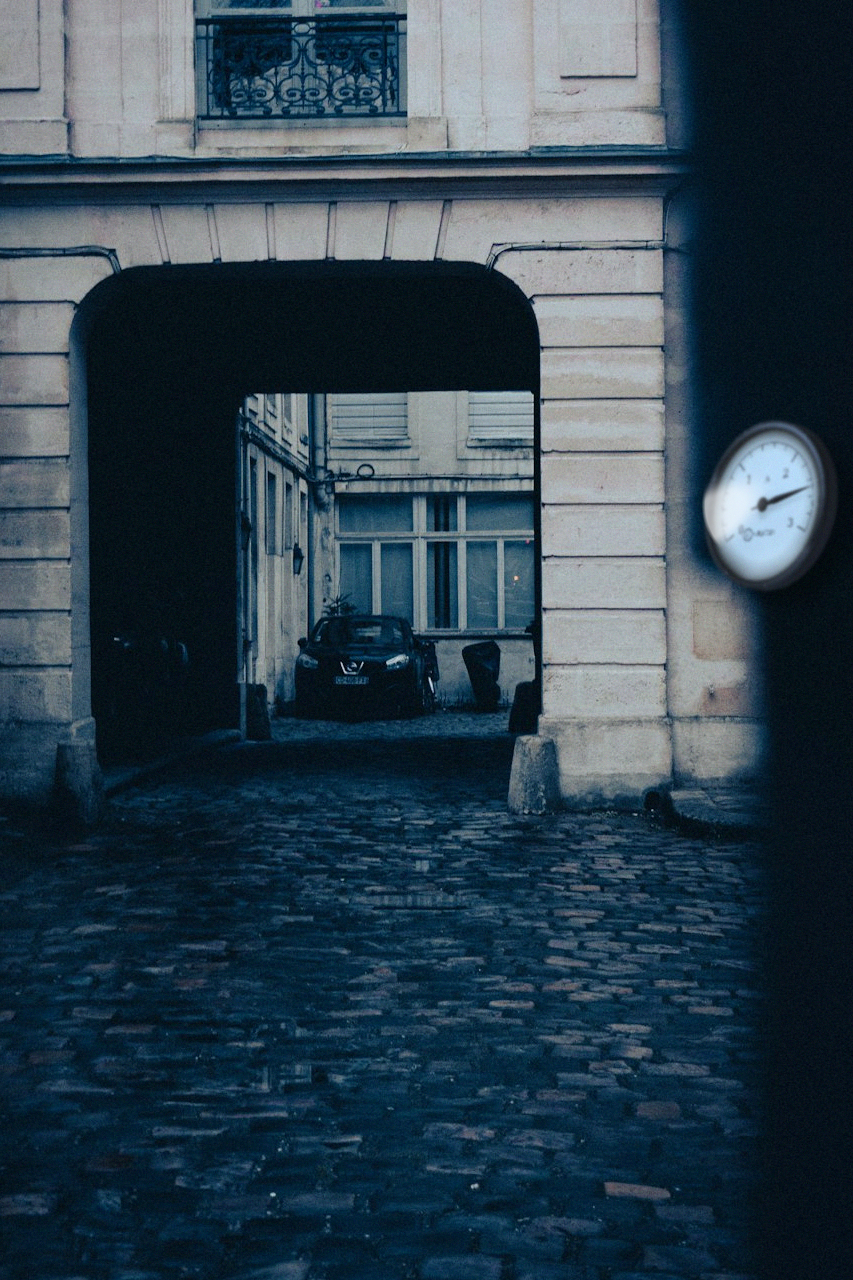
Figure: 2.5 A
